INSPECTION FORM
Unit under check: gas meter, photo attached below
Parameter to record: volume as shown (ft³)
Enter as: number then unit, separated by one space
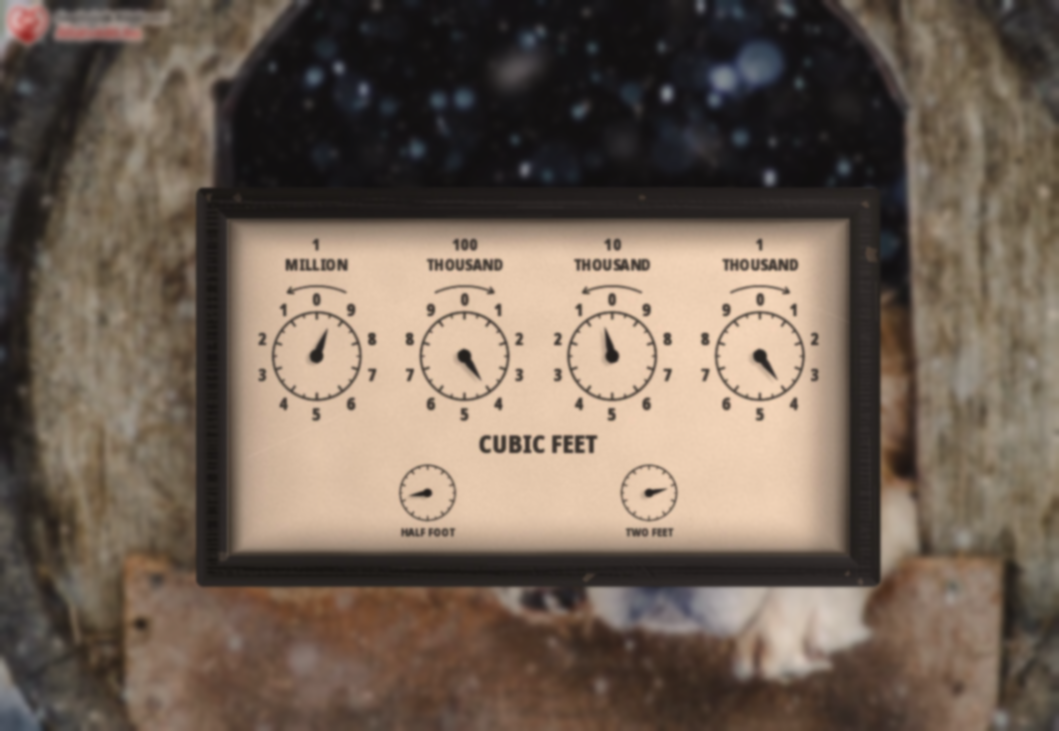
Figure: 940400 ft³
